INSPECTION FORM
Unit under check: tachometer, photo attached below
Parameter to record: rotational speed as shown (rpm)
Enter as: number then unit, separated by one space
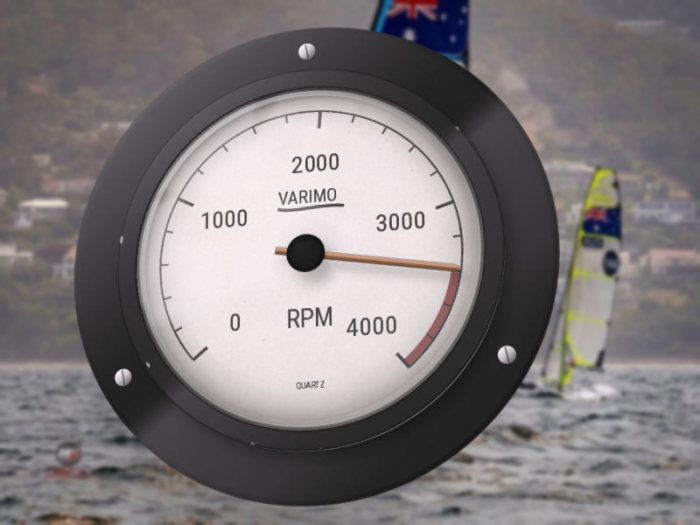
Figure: 3400 rpm
